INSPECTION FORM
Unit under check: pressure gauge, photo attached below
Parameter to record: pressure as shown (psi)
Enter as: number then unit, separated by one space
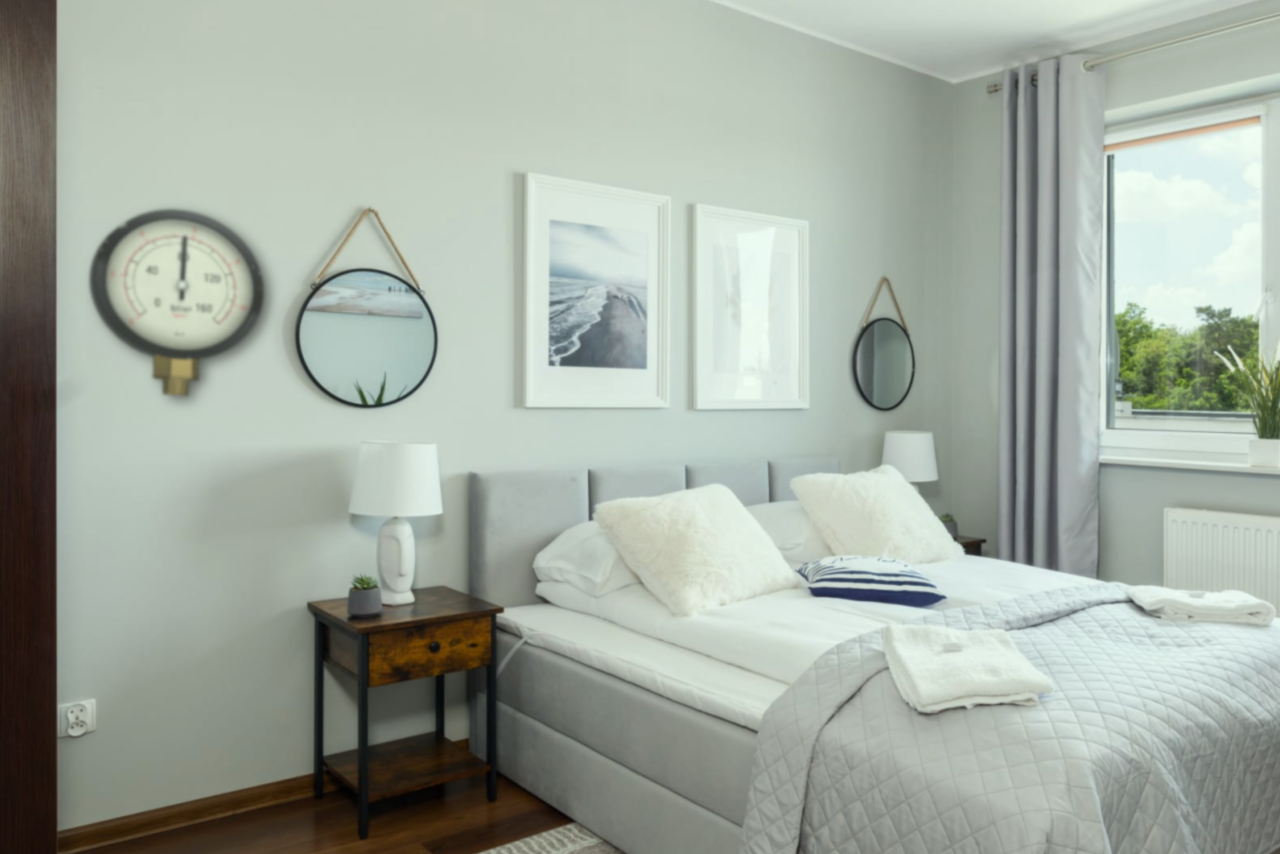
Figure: 80 psi
